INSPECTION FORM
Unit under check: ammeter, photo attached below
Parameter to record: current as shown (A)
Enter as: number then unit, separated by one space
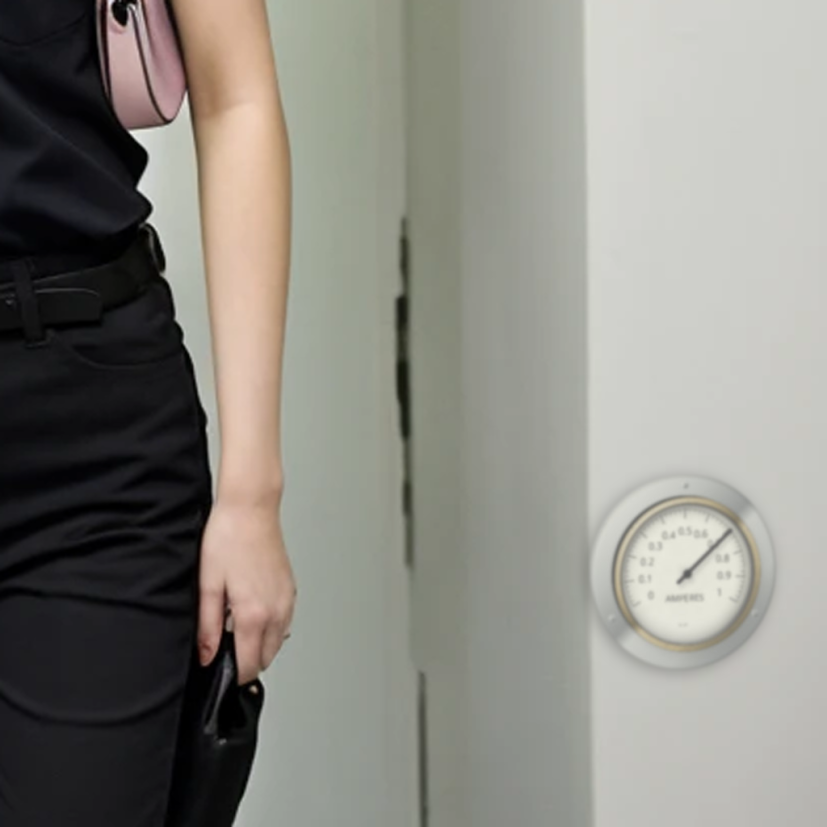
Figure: 0.7 A
